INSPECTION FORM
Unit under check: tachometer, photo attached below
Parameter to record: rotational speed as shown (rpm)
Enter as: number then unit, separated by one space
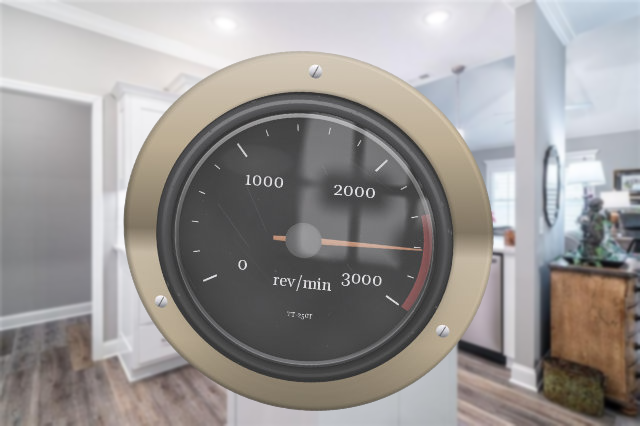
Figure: 2600 rpm
